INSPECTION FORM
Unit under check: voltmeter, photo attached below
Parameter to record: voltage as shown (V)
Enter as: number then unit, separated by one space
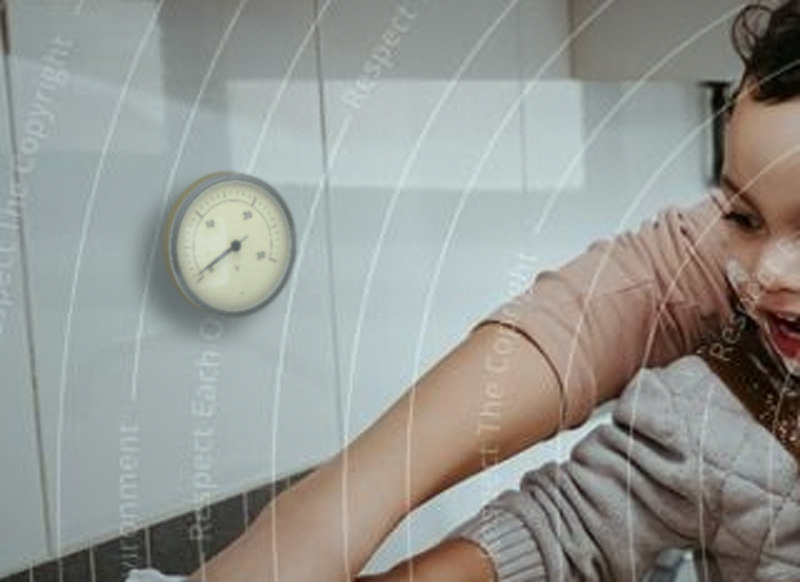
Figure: 1 V
